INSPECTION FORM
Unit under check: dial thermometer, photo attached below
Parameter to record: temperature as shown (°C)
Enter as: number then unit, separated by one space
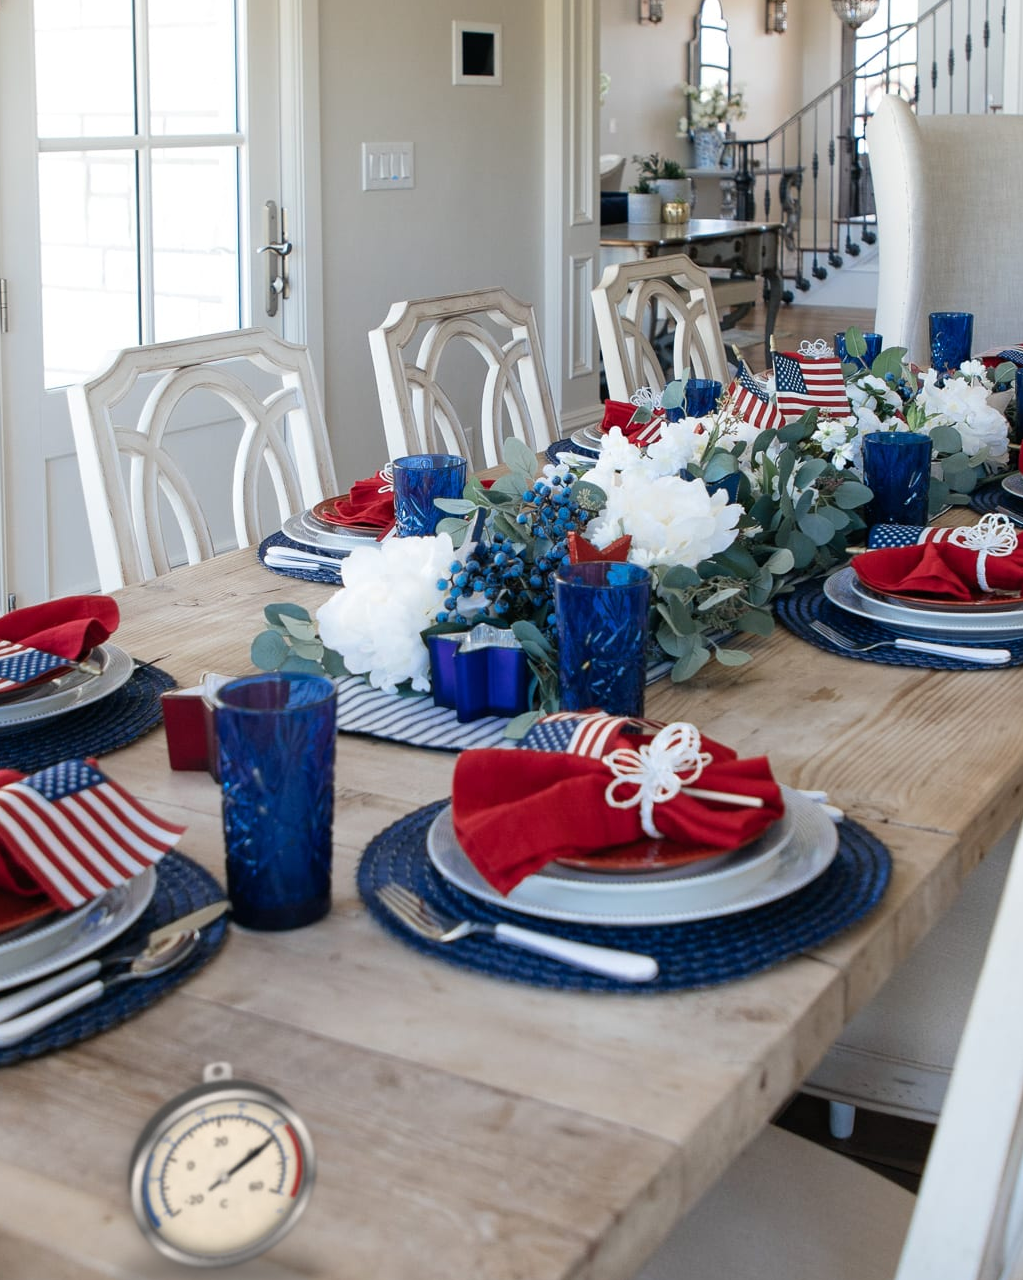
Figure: 40 °C
